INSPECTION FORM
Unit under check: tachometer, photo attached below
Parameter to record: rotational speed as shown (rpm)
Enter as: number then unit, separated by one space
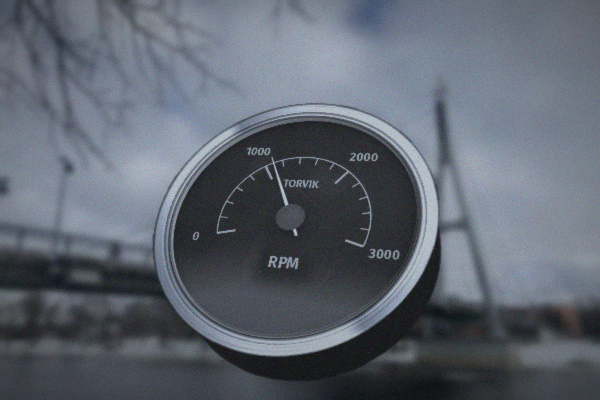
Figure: 1100 rpm
